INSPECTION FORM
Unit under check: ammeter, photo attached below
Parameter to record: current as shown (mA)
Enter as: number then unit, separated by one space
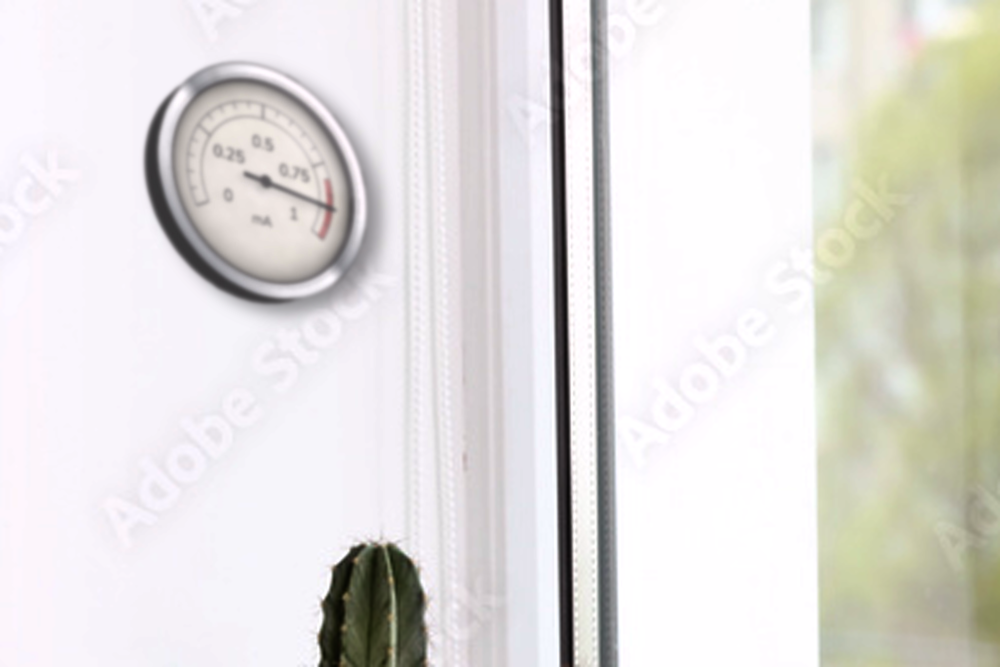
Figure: 0.9 mA
